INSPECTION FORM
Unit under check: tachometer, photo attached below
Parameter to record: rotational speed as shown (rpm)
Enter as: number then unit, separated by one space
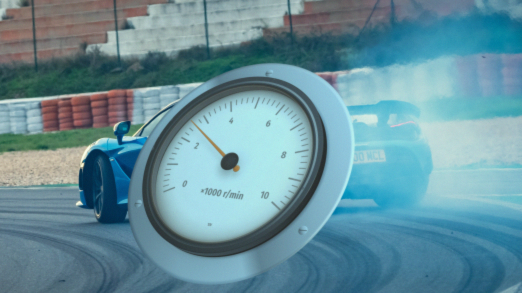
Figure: 2600 rpm
